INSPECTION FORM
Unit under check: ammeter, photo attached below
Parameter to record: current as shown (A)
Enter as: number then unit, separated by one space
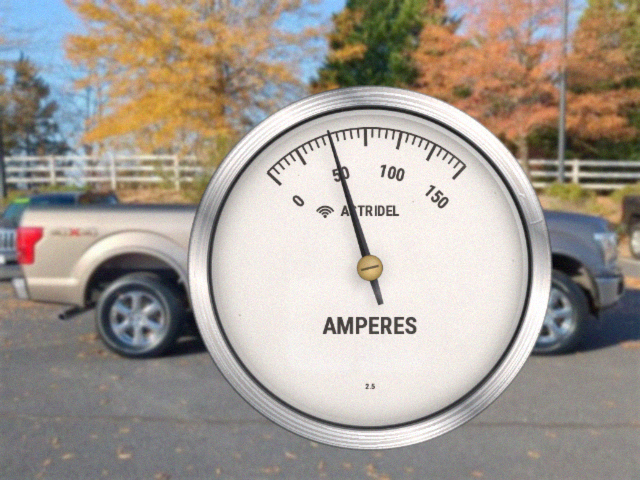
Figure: 50 A
